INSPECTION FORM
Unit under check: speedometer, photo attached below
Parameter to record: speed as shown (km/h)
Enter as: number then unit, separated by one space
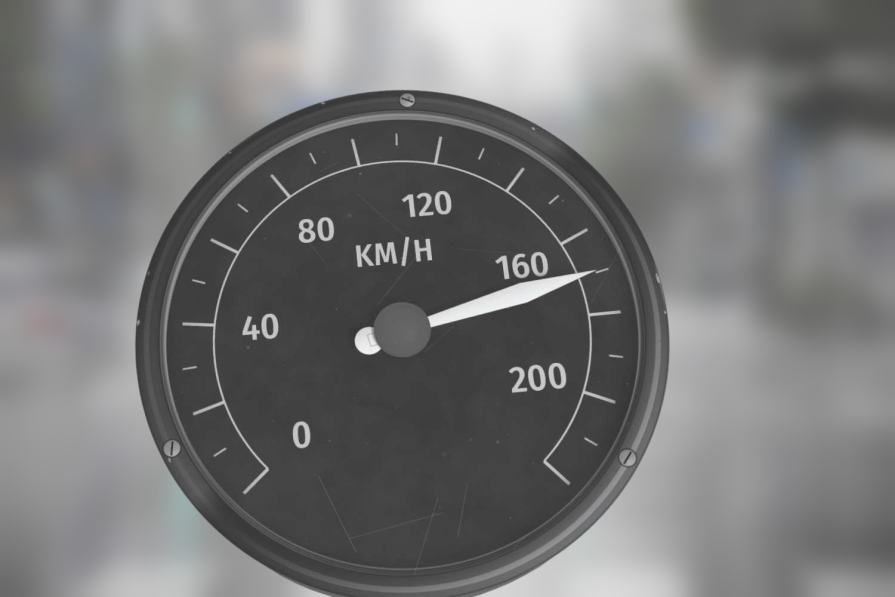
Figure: 170 km/h
